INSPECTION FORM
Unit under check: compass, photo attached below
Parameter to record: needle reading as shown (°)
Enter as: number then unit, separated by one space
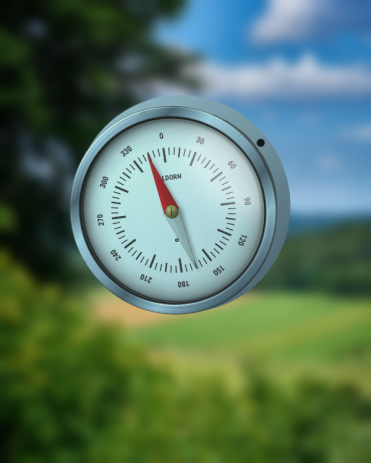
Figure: 345 °
